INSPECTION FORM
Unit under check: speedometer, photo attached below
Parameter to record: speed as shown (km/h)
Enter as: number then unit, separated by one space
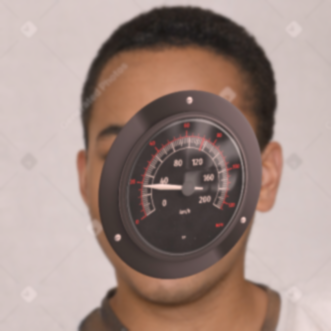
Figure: 30 km/h
